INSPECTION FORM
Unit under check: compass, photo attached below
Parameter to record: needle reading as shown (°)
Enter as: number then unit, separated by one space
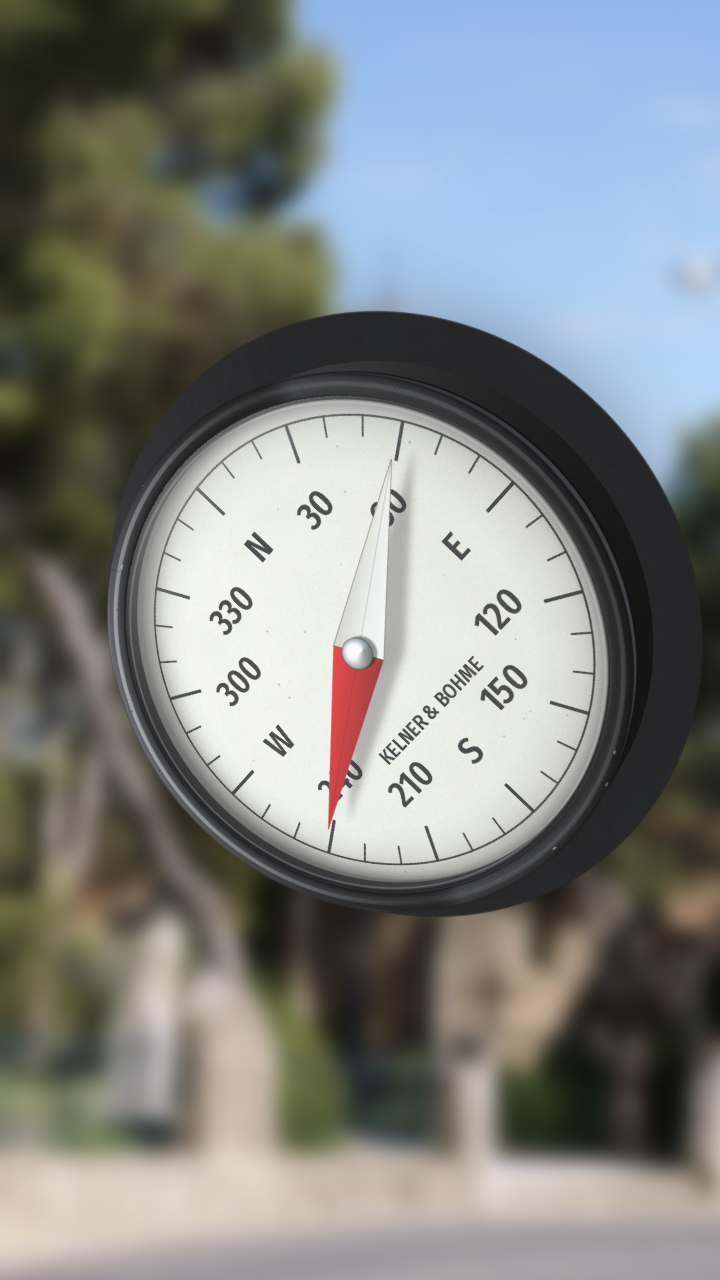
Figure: 240 °
